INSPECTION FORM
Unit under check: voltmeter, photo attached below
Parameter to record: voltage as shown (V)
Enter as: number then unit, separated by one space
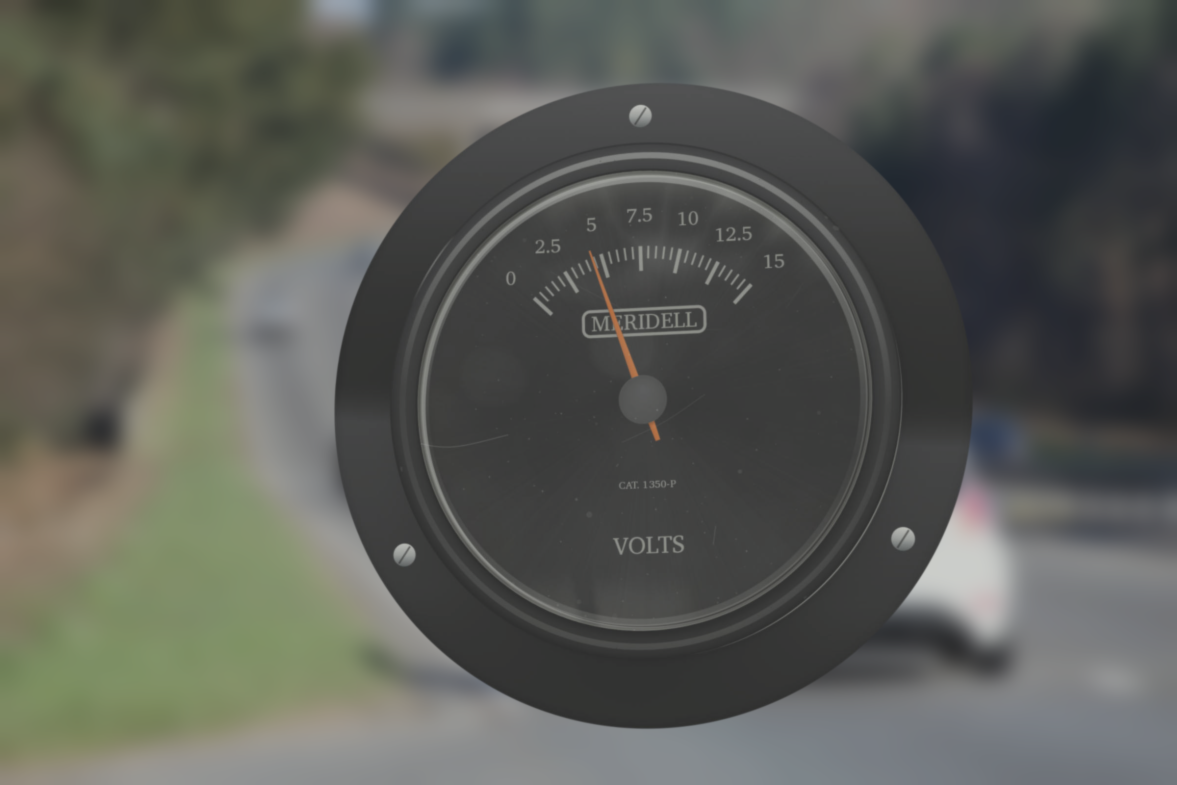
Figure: 4.5 V
